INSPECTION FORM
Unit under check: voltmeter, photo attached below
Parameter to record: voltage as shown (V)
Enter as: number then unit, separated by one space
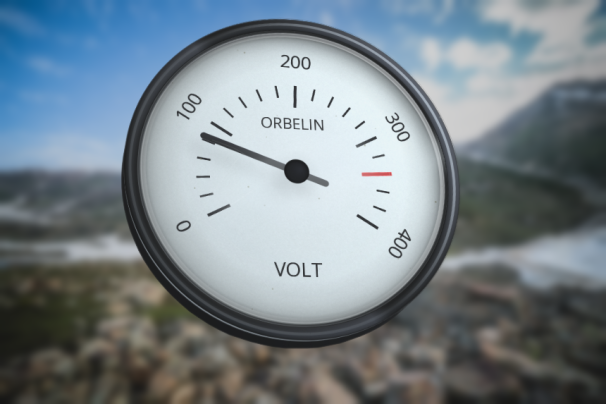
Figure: 80 V
